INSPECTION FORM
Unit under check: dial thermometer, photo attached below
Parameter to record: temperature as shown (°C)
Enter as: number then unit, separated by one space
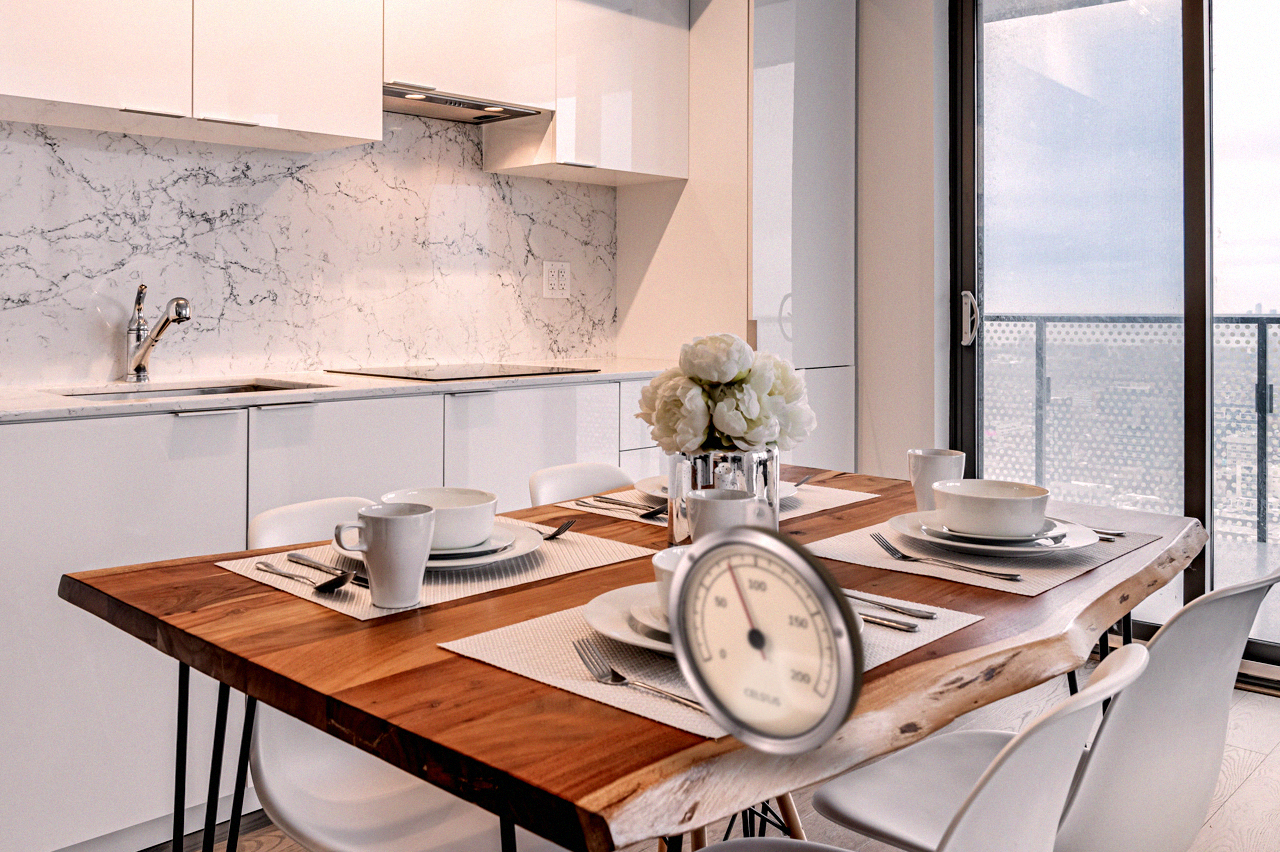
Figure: 80 °C
